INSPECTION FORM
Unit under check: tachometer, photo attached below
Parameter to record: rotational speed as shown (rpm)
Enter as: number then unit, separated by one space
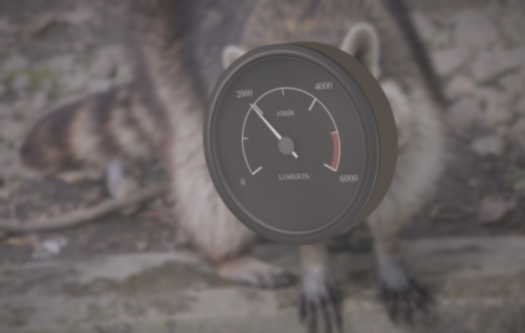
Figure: 2000 rpm
